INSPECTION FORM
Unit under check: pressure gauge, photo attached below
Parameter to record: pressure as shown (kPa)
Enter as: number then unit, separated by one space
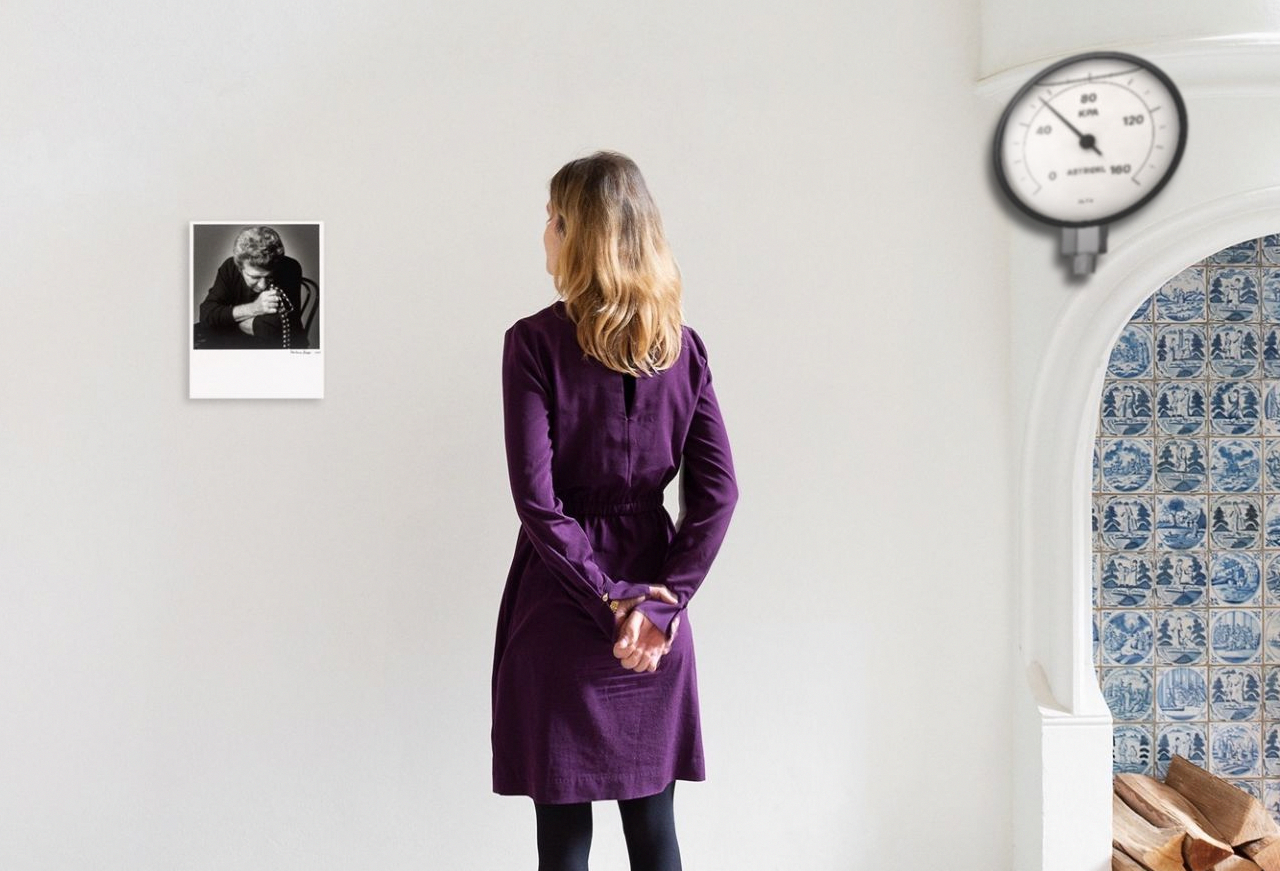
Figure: 55 kPa
